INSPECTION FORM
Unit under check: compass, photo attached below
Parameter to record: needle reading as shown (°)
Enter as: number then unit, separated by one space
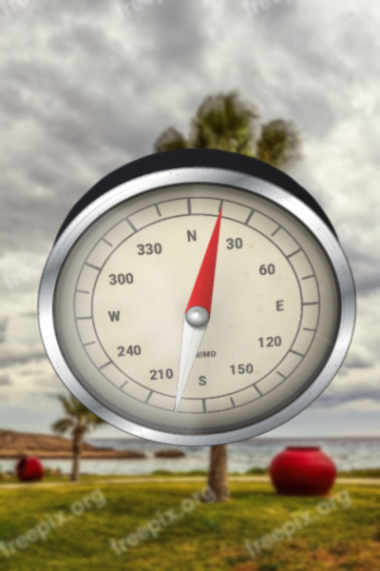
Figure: 15 °
